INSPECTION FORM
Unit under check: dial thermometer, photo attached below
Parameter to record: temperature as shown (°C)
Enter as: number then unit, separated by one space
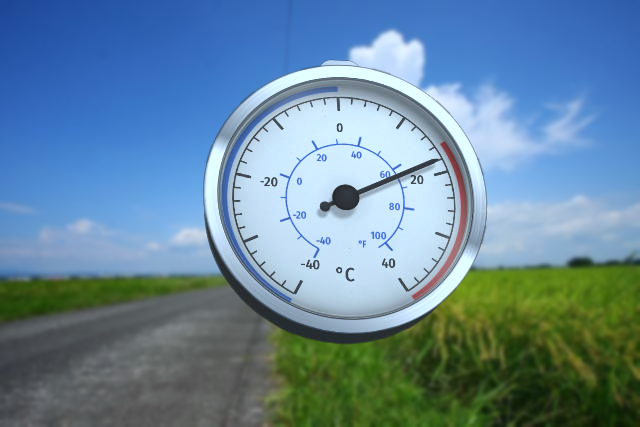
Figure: 18 °C
